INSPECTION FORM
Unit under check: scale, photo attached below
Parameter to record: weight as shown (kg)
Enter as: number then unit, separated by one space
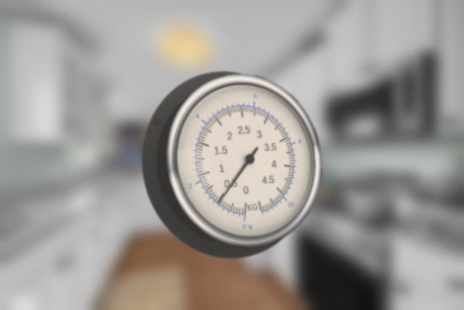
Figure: 0.5 kg
